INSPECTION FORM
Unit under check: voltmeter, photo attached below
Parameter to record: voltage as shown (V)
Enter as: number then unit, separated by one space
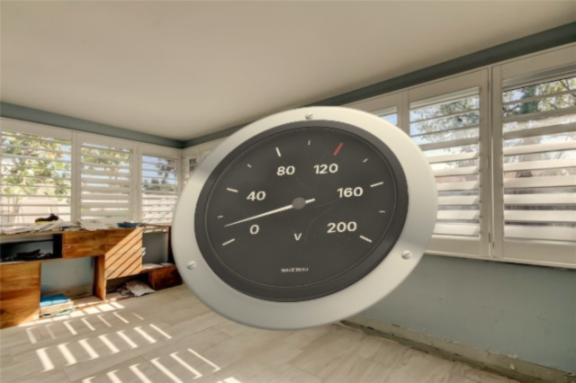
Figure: 10 V
